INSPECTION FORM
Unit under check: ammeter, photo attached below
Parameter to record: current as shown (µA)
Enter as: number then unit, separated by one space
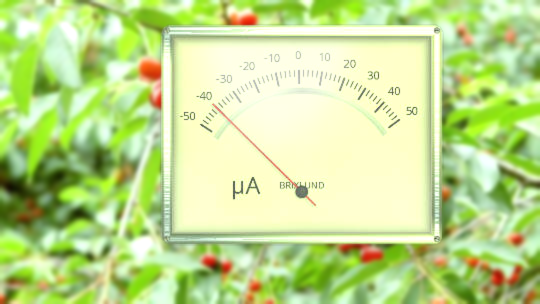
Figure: -40 µA
